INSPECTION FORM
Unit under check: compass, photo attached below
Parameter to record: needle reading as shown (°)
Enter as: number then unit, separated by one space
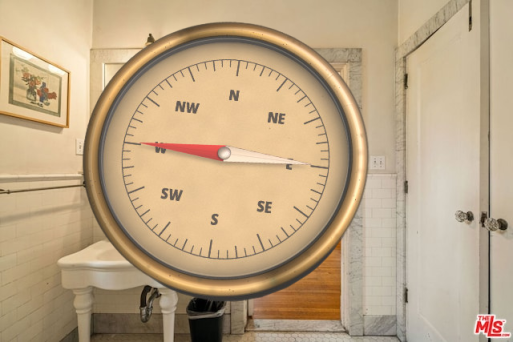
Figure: 270 °
